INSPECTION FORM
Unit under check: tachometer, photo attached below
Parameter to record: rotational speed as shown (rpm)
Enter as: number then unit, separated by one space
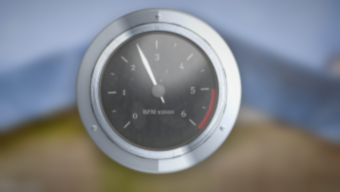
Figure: 2500 rpm
